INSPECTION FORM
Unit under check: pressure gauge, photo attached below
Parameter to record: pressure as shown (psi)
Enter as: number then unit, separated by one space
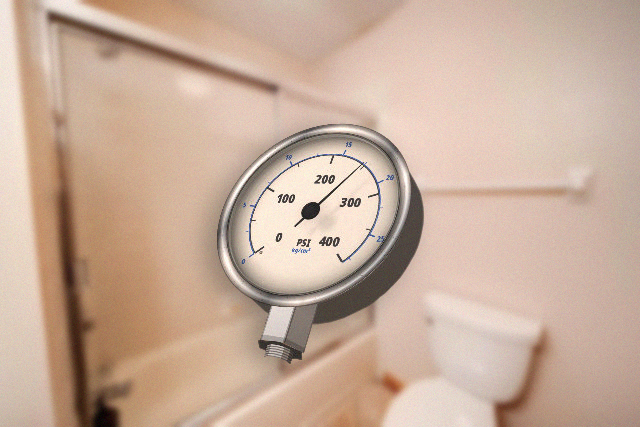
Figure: 250 psi
